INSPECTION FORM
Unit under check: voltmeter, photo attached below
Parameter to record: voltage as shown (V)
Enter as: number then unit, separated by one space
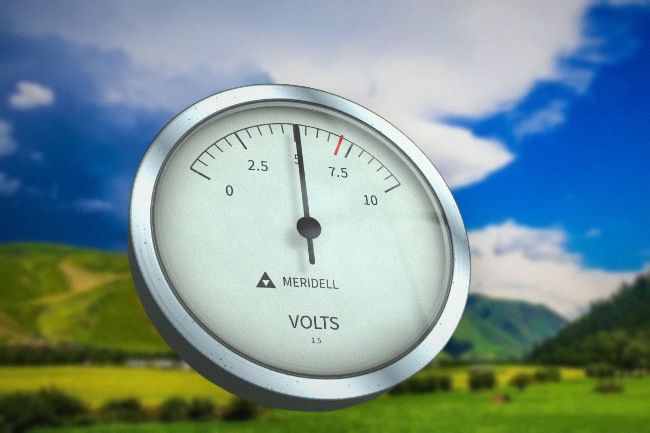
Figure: 5 V
